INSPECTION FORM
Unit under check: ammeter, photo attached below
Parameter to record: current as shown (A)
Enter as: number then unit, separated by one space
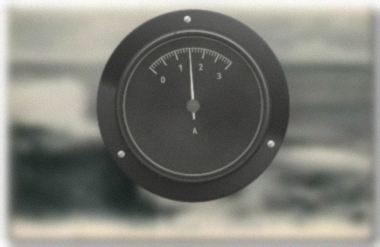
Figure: 1.5 A
